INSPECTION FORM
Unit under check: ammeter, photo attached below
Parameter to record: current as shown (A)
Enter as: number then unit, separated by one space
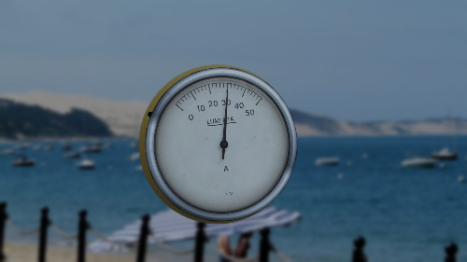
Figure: 30 A
